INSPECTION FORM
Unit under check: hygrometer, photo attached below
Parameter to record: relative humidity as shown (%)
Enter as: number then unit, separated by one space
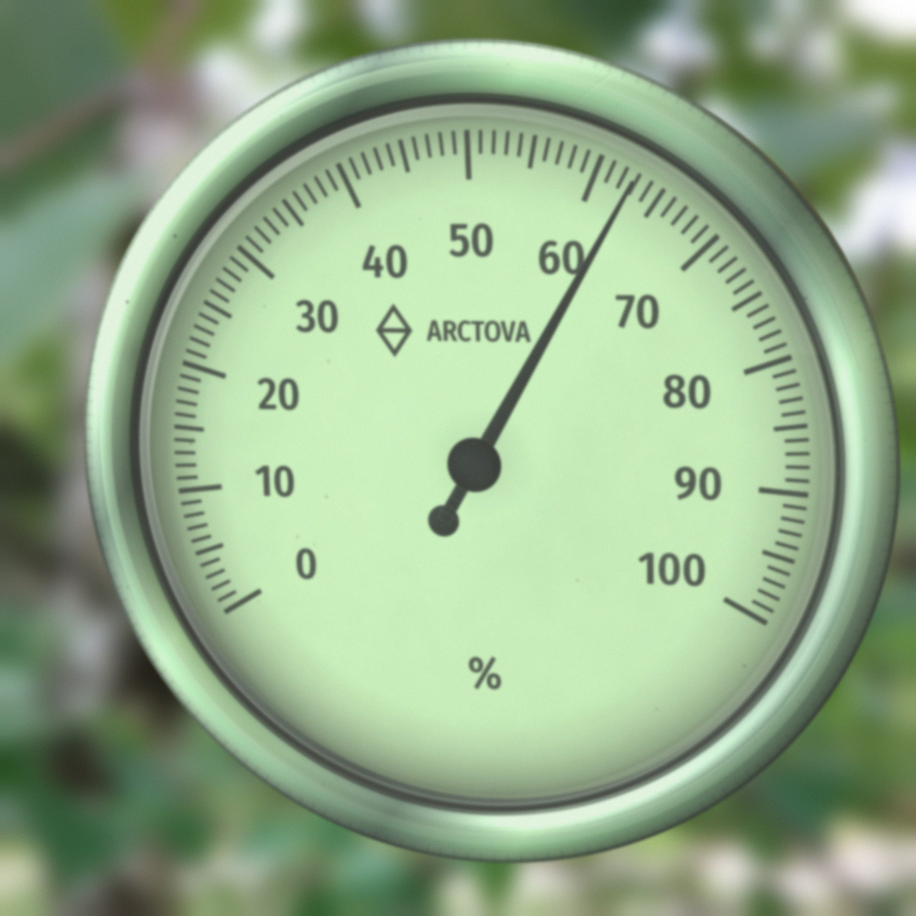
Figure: 63 %
